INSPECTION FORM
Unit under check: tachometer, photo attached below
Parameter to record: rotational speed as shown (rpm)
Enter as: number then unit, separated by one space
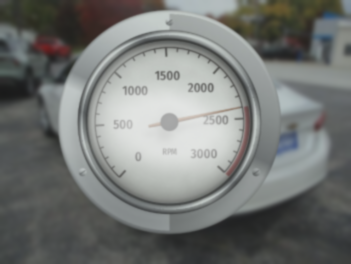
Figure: 2400 rpm
